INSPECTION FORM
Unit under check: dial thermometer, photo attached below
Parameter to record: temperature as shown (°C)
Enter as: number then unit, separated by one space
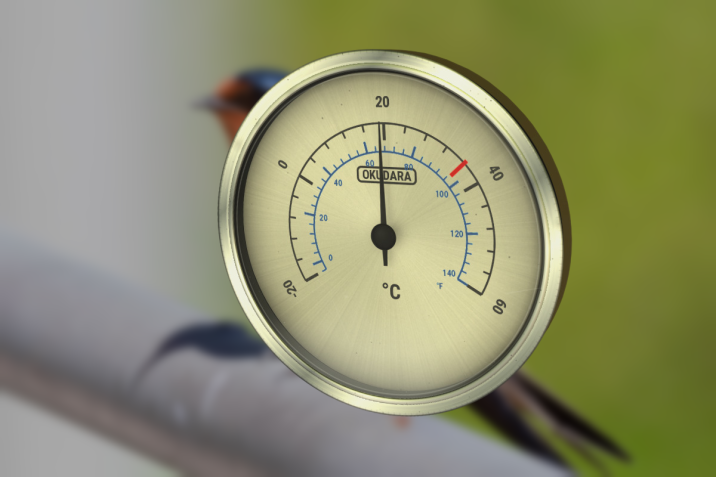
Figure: 20 °C
